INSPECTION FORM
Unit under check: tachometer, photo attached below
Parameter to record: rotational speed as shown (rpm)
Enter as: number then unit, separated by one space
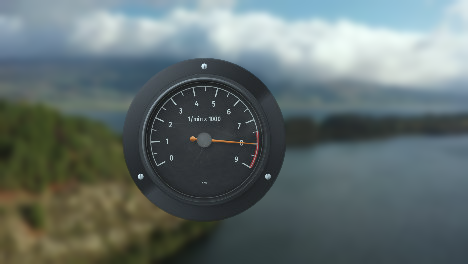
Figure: 8000 rpm
